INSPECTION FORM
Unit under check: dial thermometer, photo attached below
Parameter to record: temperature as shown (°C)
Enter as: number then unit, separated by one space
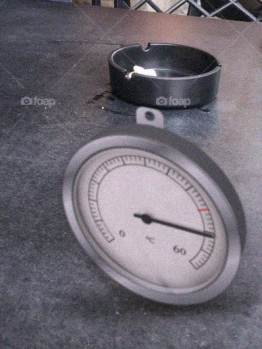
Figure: 50 °C
